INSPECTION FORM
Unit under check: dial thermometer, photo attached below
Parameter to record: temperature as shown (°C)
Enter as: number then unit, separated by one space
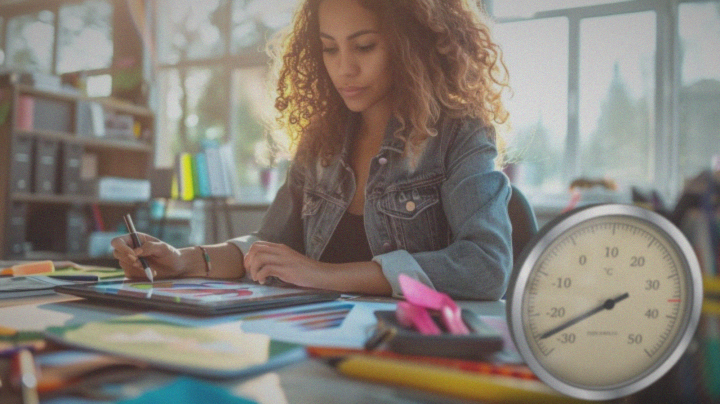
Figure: -25 °C
